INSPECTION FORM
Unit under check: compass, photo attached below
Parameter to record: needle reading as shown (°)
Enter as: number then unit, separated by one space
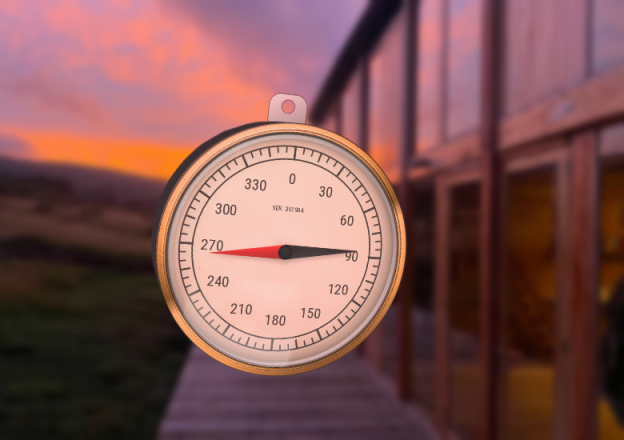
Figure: 265 °
